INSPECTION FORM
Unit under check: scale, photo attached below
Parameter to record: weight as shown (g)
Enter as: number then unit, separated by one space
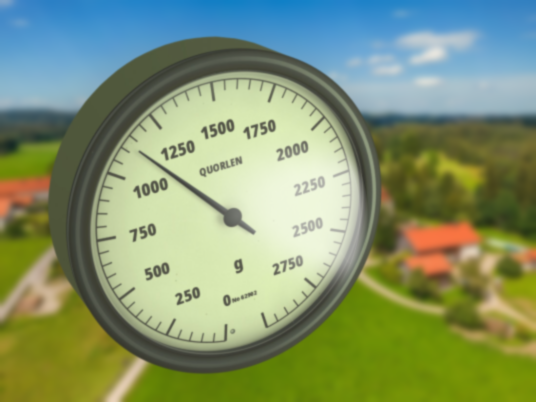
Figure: 1125 g
